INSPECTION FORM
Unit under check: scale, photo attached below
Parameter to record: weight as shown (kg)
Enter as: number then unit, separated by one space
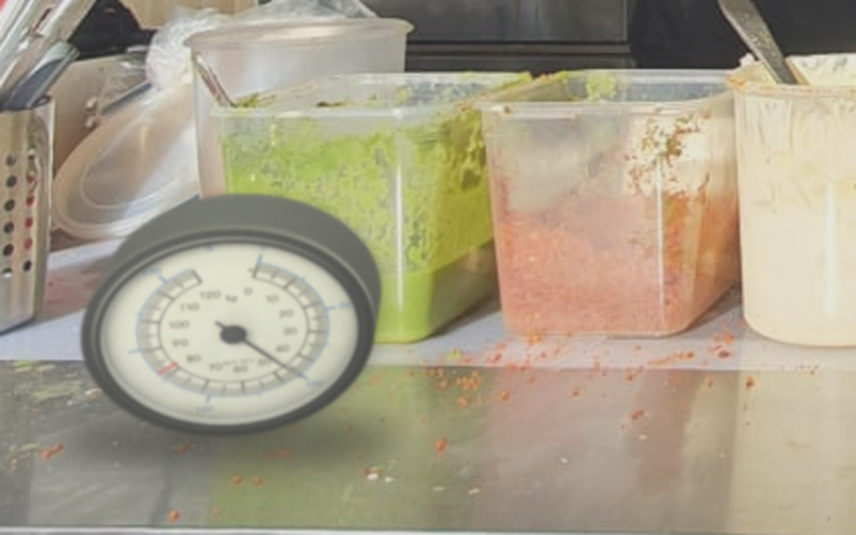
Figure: 45 kg
